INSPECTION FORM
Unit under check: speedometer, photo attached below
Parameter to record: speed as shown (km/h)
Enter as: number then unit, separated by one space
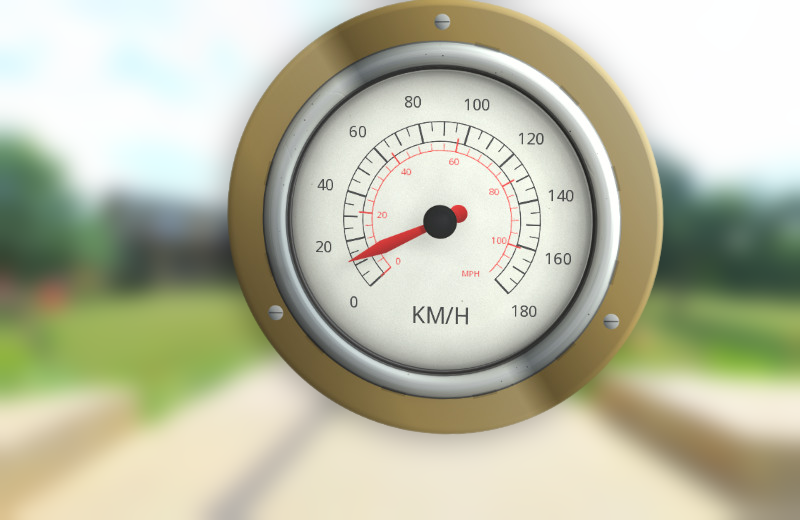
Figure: 12.5 km/h
